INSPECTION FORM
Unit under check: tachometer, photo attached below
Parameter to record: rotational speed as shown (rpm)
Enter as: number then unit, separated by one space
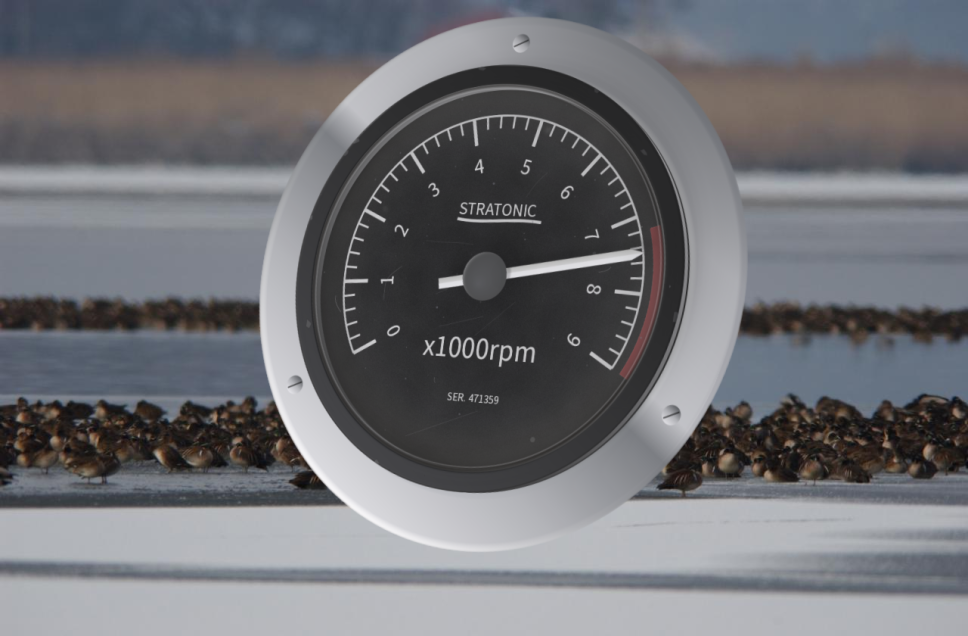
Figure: 7500 rpm
